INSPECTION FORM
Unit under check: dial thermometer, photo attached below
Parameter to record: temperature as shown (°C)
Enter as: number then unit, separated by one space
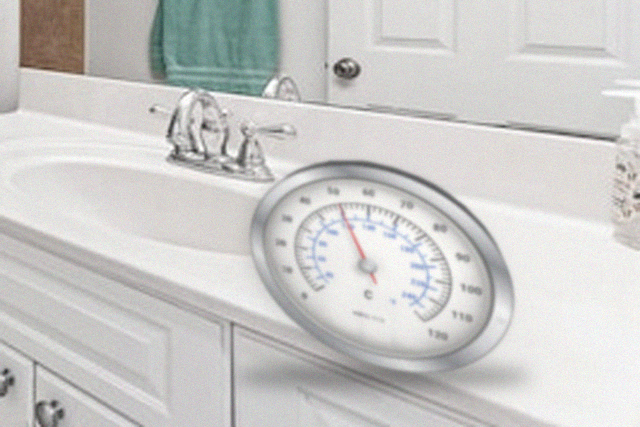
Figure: 50 °C
